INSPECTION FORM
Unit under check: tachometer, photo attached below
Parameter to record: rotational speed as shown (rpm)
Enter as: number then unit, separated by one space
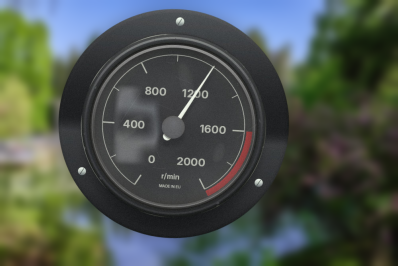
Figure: 1200 rpm
